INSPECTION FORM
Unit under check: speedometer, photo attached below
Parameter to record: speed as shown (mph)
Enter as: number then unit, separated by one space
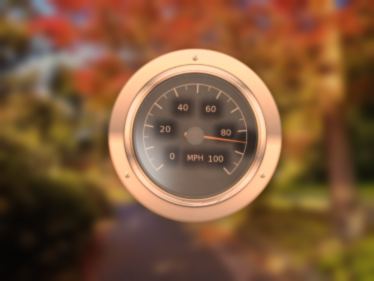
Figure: 85 mph
